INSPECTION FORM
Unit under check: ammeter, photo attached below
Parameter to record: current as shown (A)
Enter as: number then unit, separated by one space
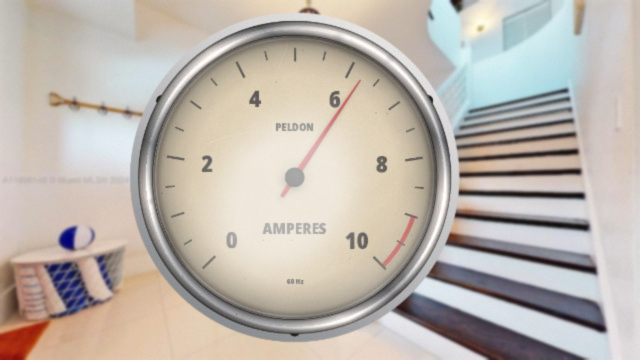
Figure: 6.25 A
